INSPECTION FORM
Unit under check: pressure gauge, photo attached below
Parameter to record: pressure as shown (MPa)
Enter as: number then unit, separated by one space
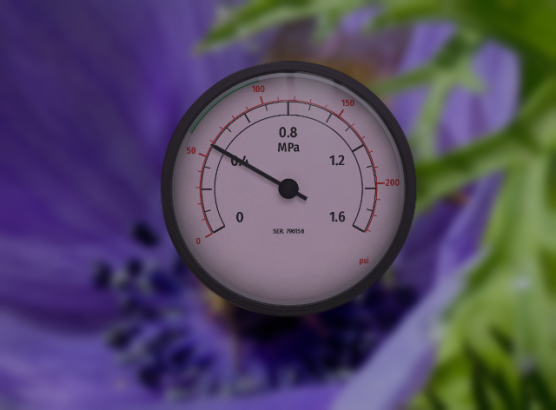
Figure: 0.4 MPa
